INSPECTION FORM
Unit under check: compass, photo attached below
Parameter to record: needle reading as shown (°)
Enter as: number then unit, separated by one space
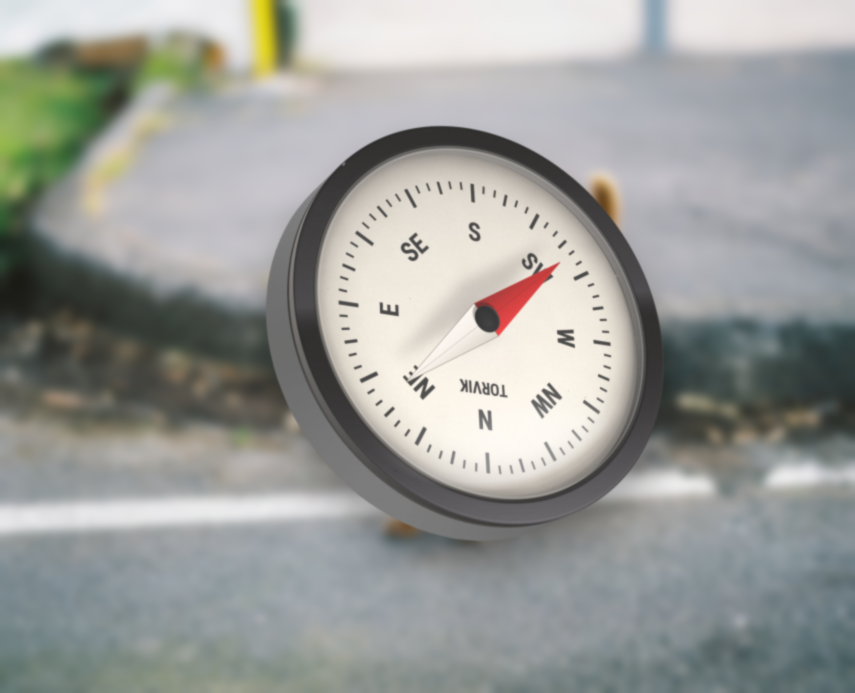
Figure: 230 °
